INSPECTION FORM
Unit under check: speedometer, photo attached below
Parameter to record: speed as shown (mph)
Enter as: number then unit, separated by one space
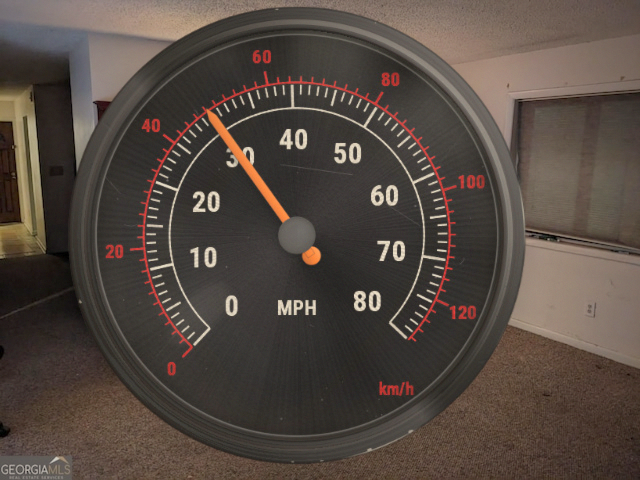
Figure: 30 mph
